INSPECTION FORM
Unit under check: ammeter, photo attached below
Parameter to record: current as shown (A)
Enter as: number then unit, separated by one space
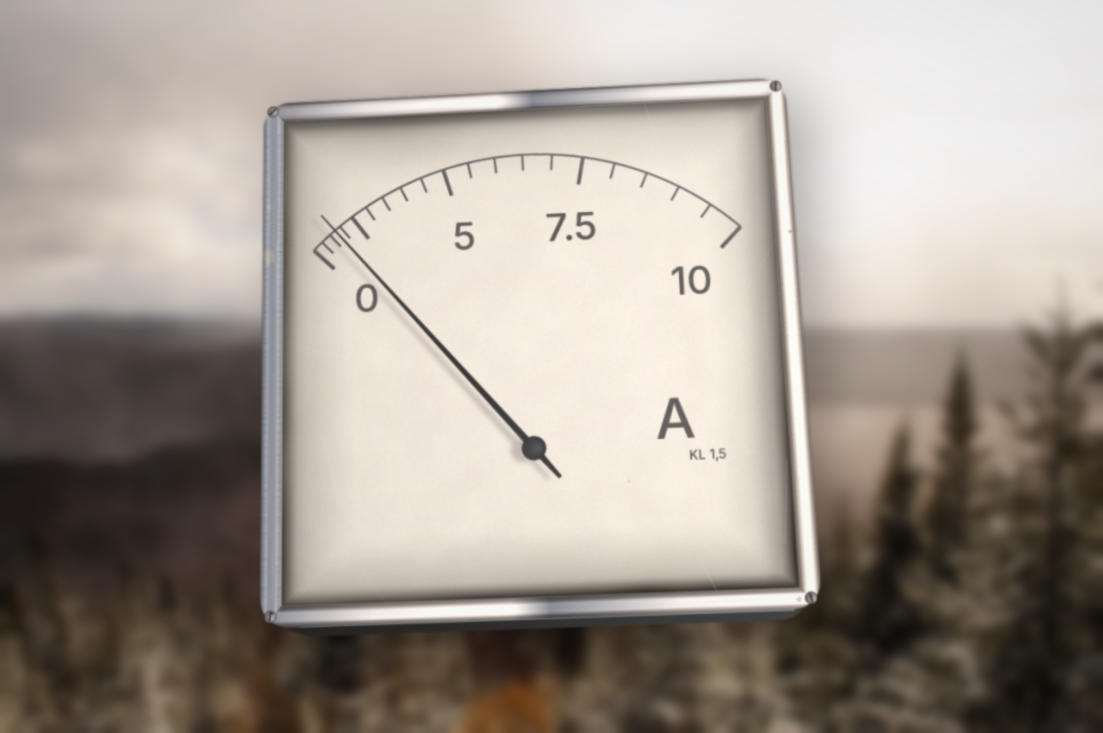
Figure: 1.75 A
